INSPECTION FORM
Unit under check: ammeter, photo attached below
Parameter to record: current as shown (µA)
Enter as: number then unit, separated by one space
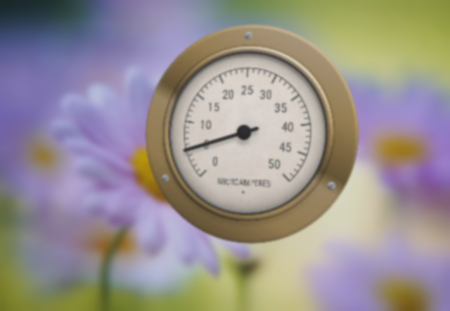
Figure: 5 µA
